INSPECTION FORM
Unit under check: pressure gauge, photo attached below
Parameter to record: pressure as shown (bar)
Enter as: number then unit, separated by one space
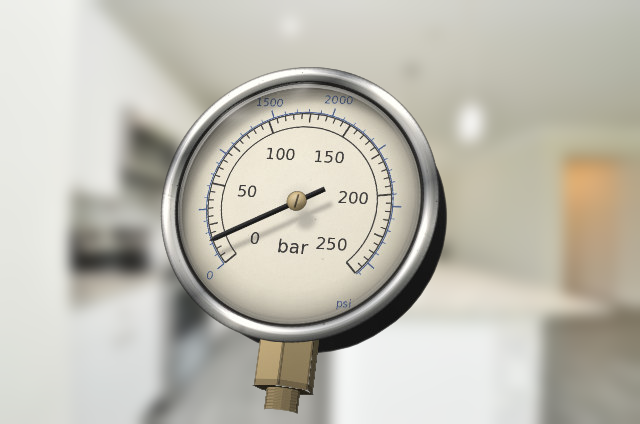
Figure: 15 bar
